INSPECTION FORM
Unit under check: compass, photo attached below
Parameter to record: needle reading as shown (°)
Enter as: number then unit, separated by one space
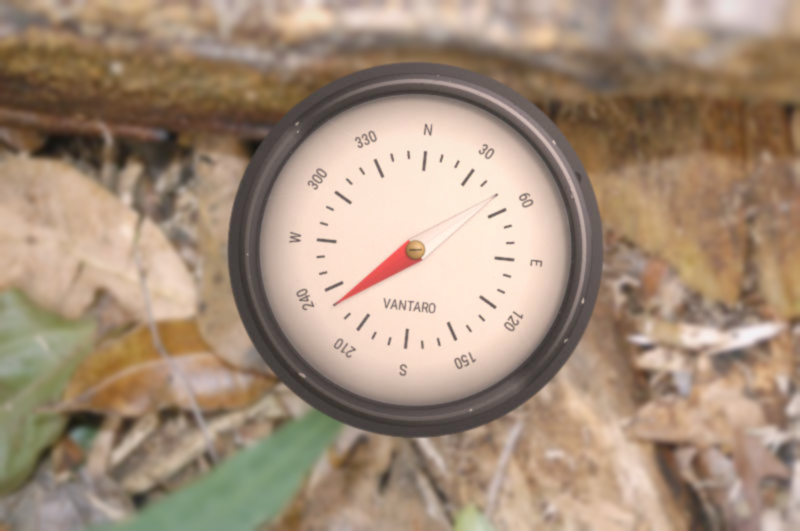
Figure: 230 °
